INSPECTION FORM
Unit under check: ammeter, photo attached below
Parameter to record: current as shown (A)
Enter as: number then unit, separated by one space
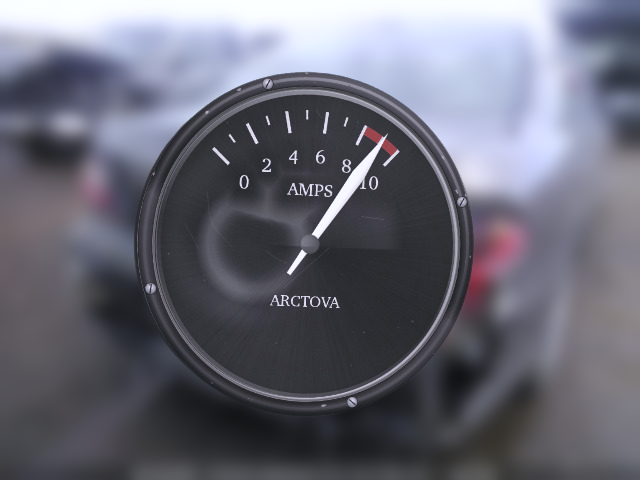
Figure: 9 A
